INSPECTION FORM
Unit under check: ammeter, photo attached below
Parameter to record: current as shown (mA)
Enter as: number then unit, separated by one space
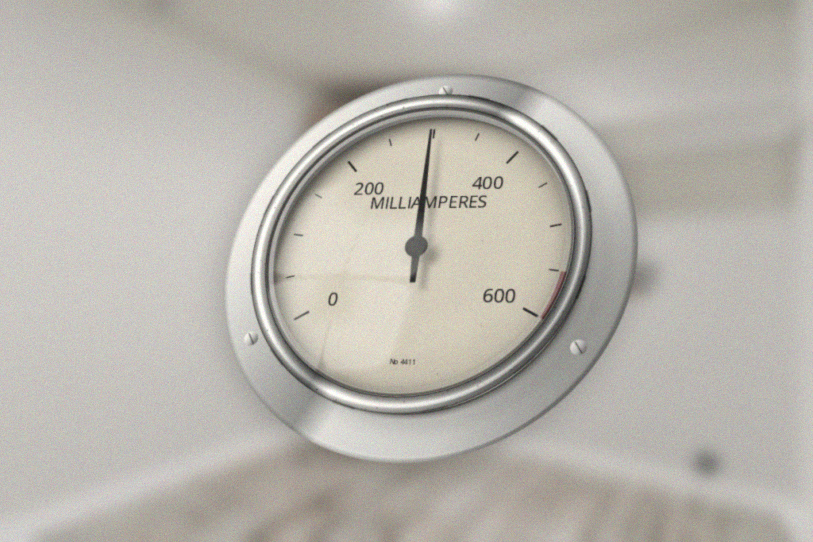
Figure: 300 mA
